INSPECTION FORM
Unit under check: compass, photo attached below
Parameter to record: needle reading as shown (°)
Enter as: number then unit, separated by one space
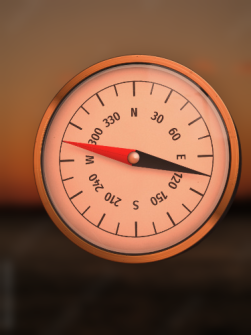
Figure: 285 °
